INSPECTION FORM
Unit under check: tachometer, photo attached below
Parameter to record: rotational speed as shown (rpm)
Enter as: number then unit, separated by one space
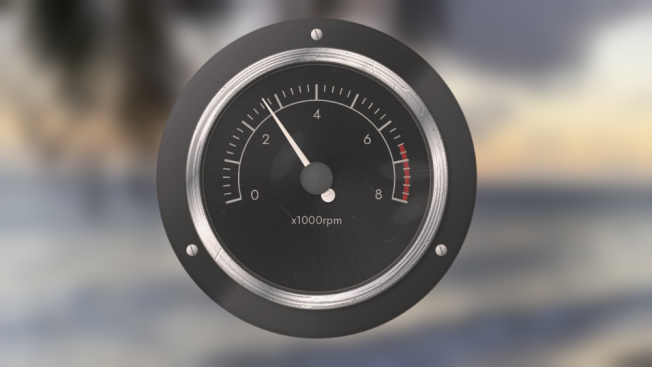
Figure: 2700 rpm
